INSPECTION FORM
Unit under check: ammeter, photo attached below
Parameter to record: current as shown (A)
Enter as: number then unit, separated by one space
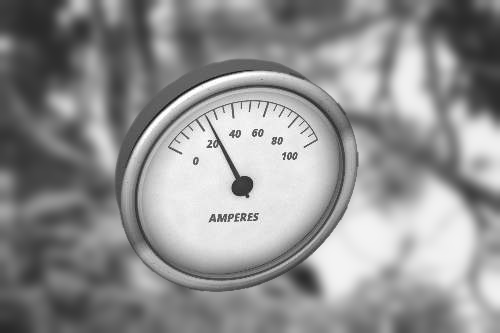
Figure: 25 A
